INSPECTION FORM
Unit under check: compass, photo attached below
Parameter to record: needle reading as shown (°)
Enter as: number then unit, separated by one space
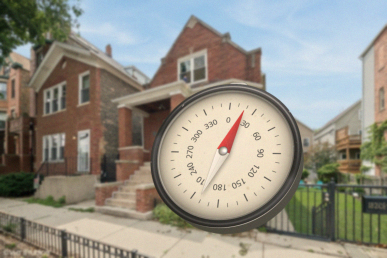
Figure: 20 °
